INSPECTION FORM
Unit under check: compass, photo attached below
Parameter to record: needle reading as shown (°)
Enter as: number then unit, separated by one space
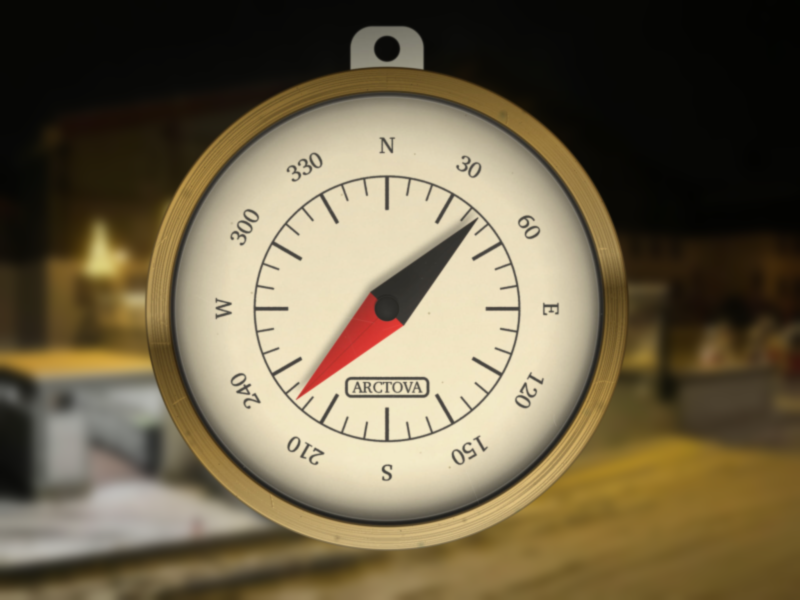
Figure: 225 °
